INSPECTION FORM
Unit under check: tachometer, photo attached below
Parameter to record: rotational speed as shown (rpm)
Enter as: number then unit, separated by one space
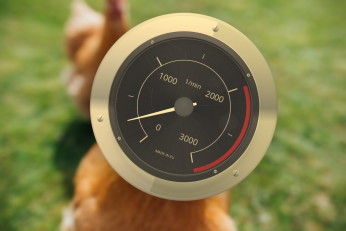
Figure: 250 rpm
